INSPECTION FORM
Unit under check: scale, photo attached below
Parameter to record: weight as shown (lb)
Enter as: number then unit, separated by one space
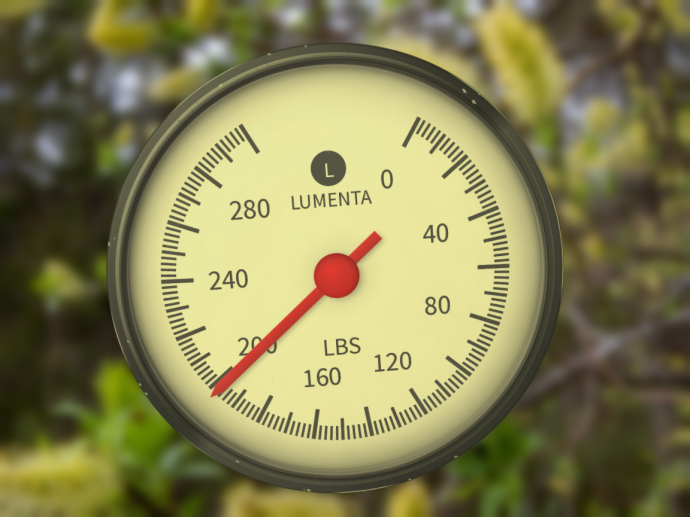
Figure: 198 lb
